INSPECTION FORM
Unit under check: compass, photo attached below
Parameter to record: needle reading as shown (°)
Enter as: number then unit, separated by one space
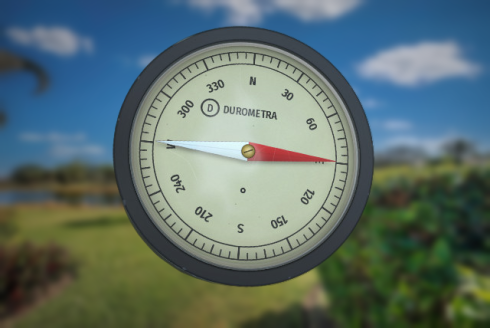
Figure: 90 °
